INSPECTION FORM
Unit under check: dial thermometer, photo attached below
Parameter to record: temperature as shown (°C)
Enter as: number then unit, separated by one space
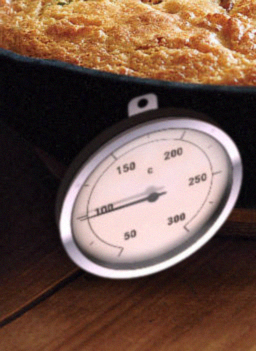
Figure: 100 °C
